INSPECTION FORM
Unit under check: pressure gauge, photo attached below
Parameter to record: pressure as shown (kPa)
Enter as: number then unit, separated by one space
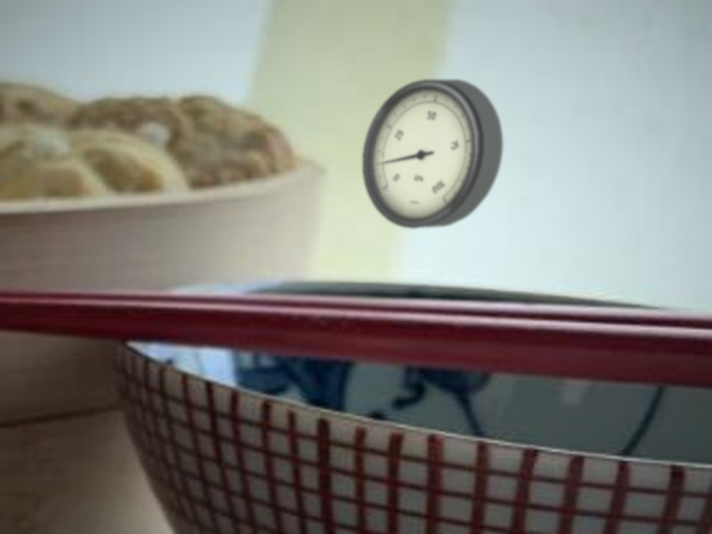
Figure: 10 kPa
